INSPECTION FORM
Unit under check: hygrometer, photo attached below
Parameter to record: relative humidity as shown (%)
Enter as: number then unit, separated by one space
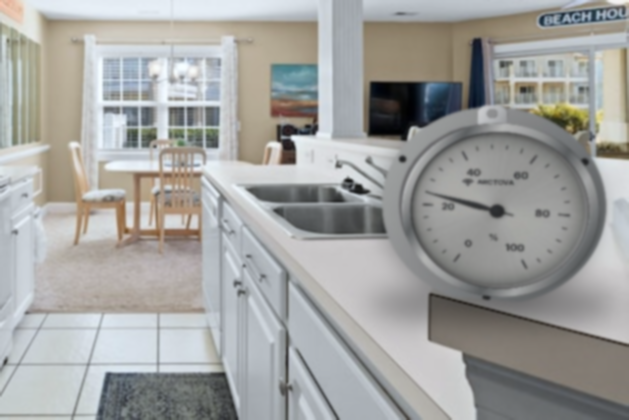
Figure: 24 %
